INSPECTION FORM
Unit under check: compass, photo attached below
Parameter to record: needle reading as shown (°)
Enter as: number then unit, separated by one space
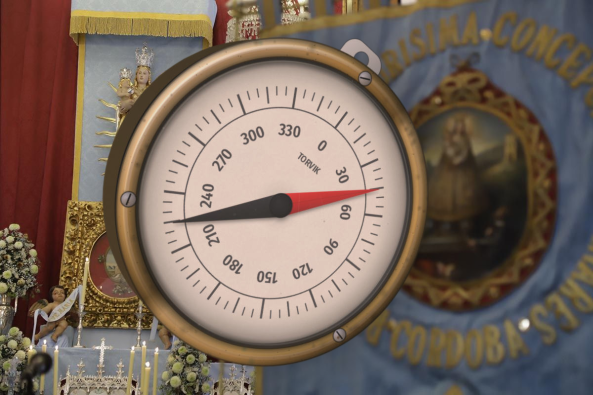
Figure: 45 °
